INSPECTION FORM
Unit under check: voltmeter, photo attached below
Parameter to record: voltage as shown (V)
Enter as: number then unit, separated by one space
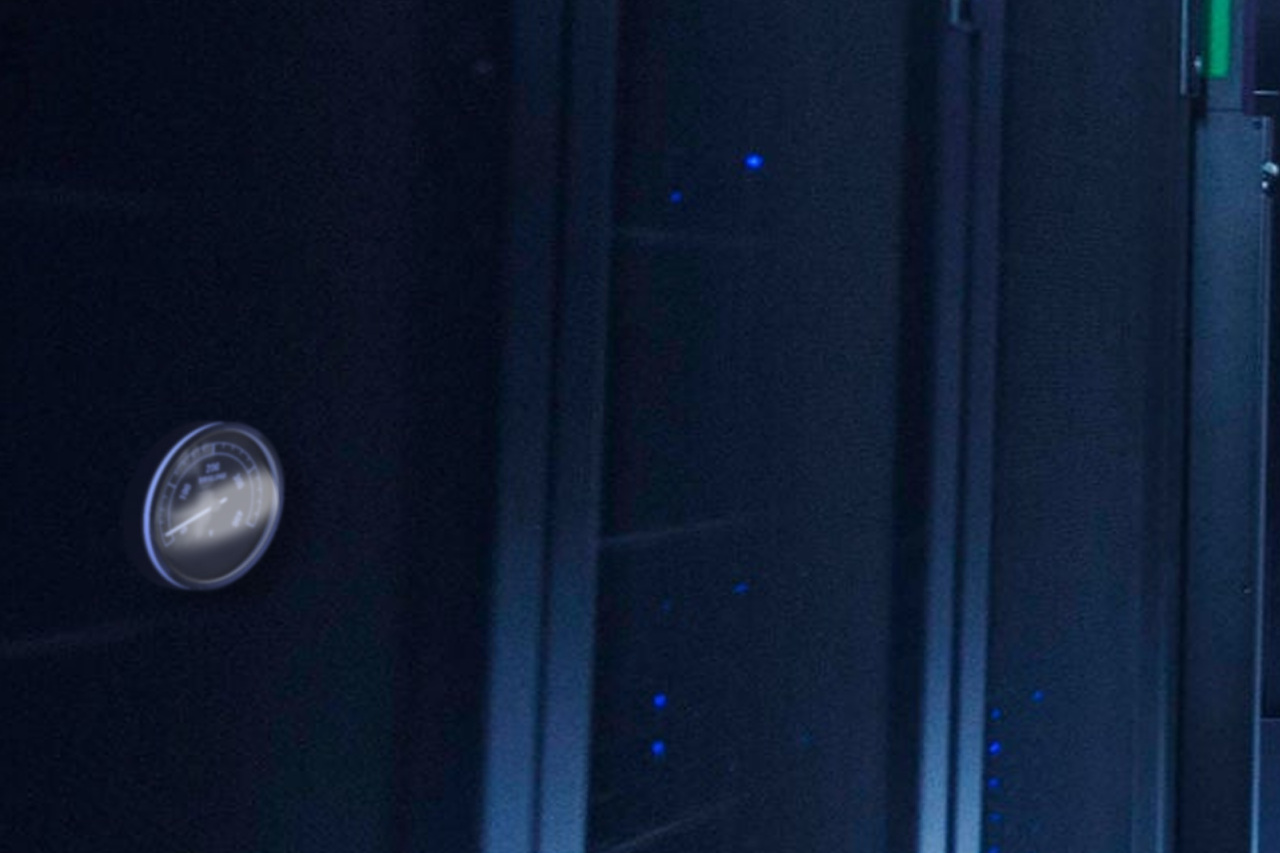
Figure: 20 V
